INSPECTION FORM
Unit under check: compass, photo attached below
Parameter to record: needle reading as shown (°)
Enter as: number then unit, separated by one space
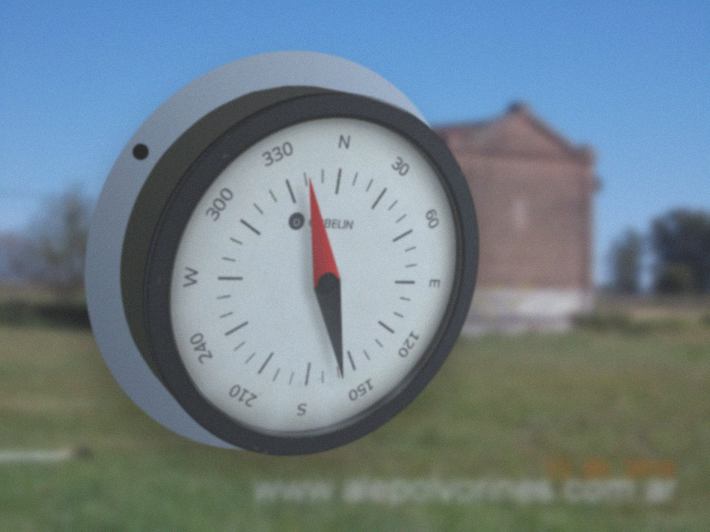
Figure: 340 °
